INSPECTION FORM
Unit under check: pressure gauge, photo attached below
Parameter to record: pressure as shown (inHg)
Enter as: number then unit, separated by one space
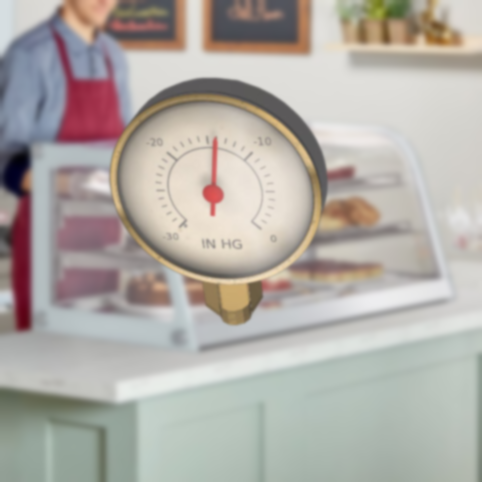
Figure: -14 inHg
